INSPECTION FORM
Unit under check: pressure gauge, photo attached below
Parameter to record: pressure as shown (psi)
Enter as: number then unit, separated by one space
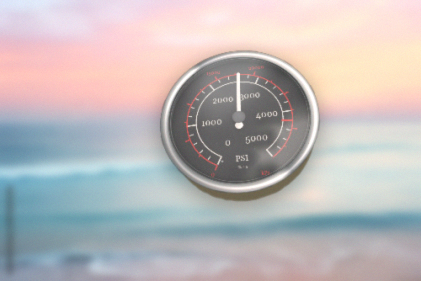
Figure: 2600 psi
